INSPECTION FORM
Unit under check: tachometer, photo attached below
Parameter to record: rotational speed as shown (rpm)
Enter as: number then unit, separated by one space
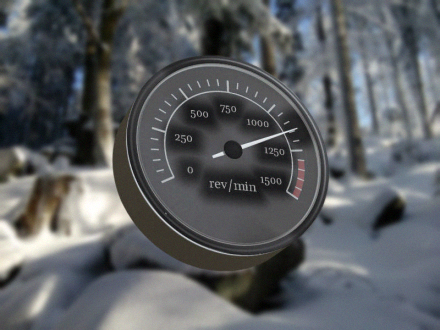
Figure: 1150 rpm
